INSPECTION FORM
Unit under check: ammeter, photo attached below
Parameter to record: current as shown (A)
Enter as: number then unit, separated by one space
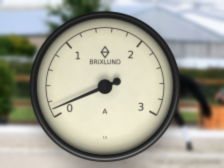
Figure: 0.1 A
